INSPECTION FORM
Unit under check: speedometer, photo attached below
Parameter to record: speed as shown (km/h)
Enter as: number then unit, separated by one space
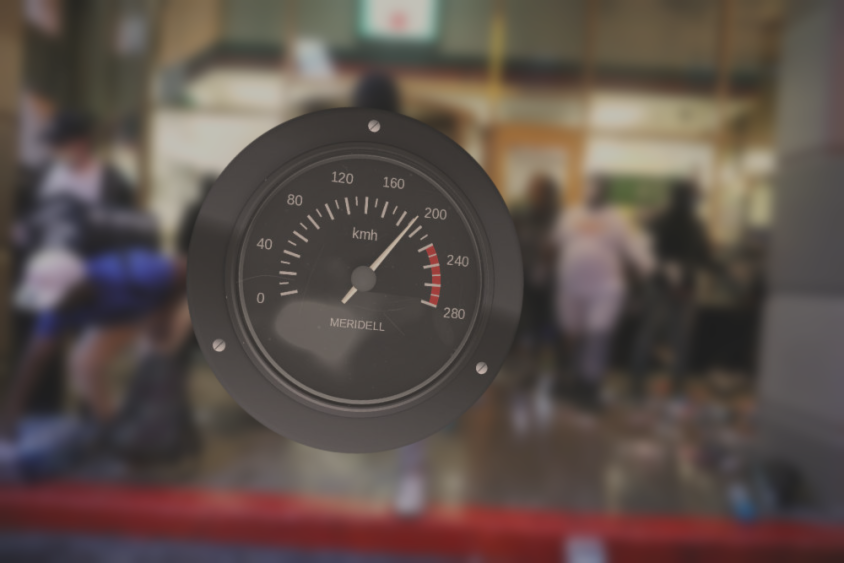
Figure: 190 km/h
